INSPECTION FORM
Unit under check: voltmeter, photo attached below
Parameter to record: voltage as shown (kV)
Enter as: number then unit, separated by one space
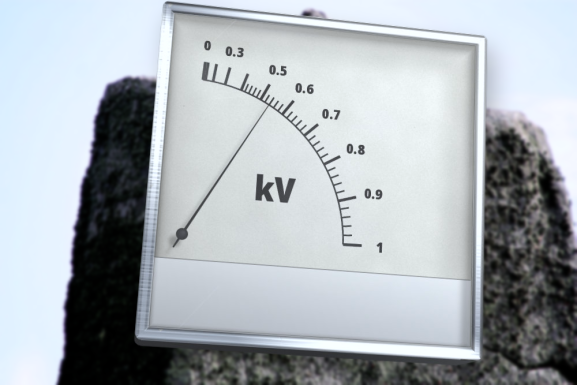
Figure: 0.54 kV
